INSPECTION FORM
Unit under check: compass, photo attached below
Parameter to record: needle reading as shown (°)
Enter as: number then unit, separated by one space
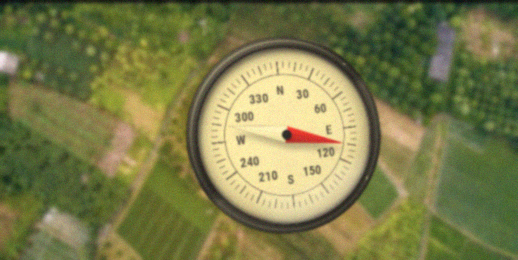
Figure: 105 °
